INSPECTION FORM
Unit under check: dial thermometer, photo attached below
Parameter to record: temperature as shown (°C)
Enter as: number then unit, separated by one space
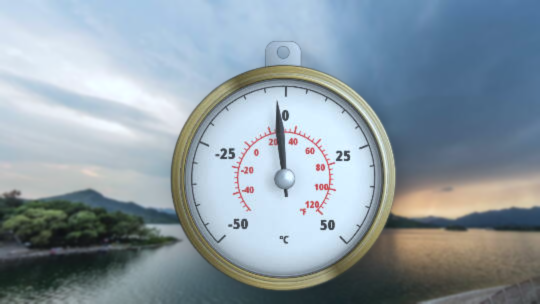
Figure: -2.5 °C
